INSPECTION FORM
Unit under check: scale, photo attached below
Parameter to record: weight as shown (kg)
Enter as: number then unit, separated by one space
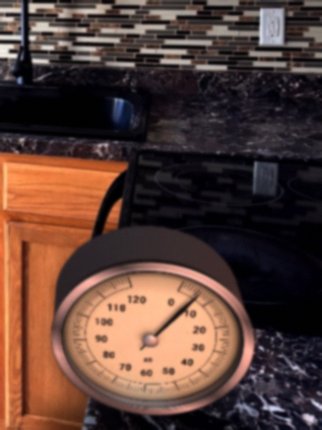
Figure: 5 kg
